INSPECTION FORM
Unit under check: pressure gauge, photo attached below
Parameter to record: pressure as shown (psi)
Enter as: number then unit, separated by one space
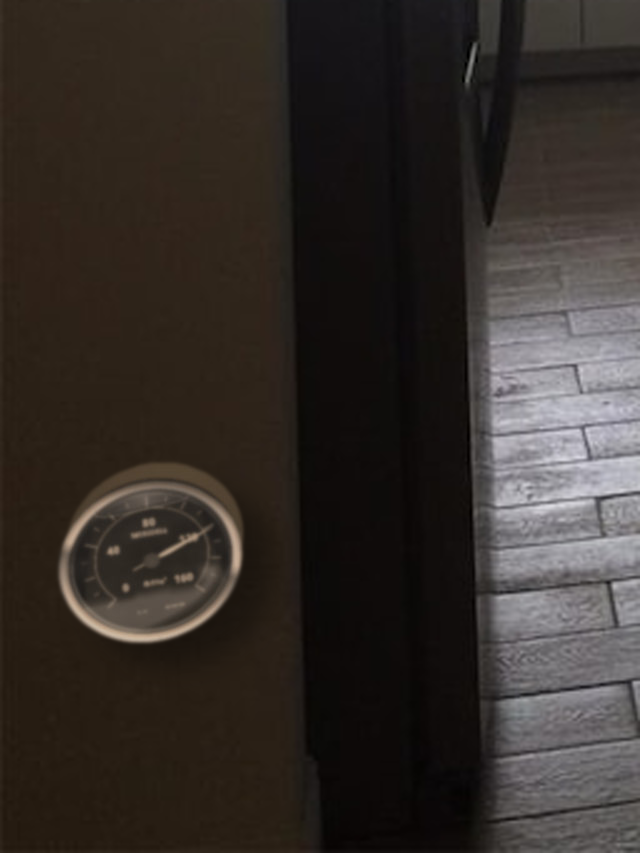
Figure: 120 psi
